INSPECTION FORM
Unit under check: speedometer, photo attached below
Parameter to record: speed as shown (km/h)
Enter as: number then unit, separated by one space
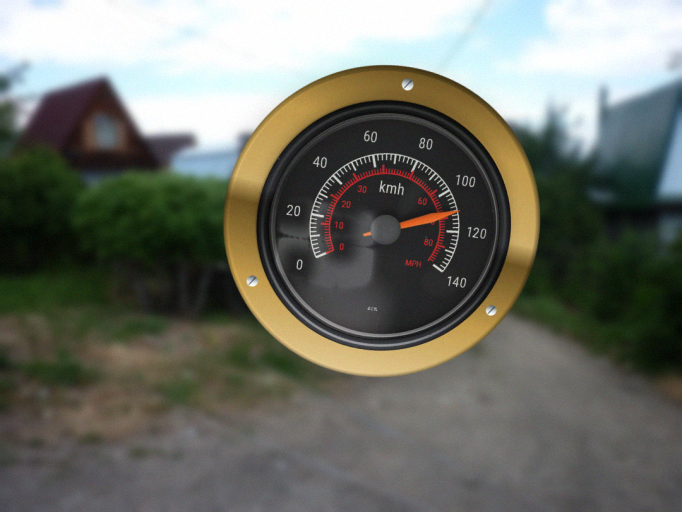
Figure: 110 km/h
